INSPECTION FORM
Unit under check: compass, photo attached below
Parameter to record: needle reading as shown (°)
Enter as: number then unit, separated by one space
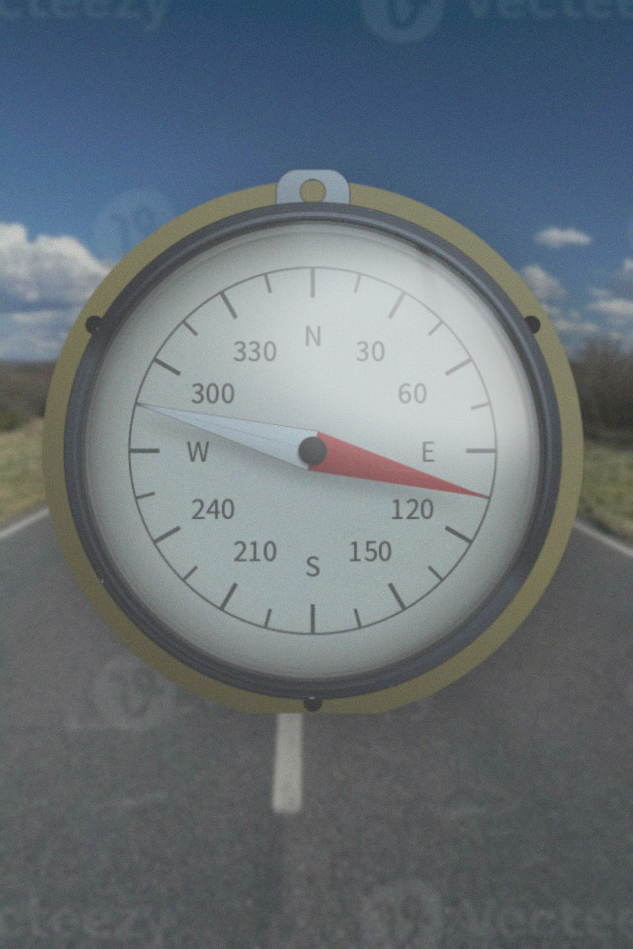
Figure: 105 °
